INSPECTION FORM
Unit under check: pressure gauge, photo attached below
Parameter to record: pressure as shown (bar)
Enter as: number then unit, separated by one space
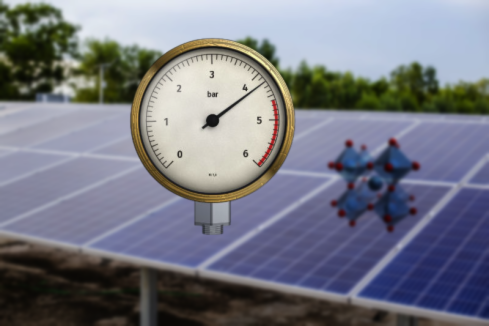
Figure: 4.2 bar
